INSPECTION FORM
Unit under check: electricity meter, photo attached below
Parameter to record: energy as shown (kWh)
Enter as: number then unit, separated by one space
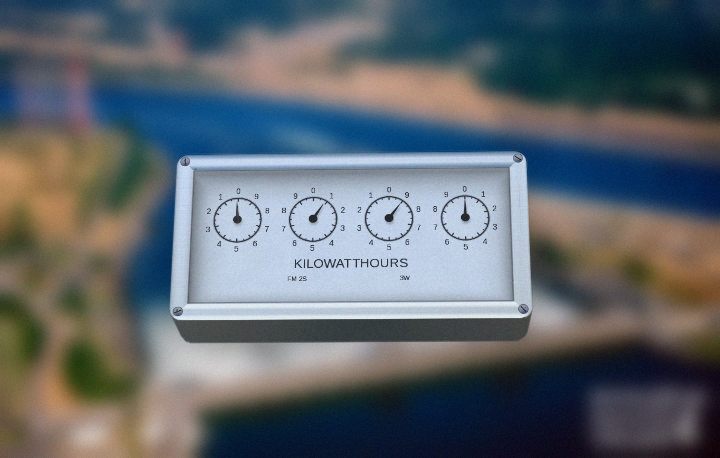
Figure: 90 kWh
